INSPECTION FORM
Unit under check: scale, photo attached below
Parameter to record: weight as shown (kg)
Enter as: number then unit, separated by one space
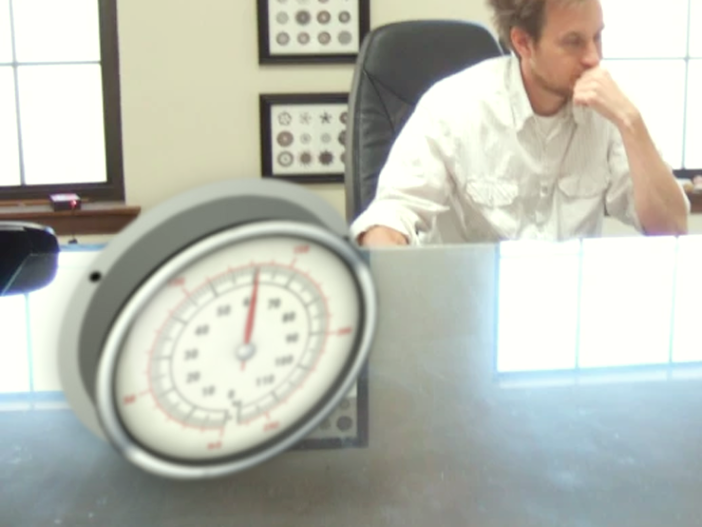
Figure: 60 kg
